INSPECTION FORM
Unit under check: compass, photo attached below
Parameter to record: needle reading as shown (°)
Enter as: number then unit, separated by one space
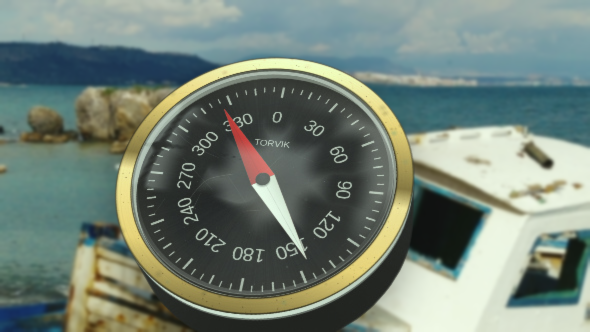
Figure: 325 °
